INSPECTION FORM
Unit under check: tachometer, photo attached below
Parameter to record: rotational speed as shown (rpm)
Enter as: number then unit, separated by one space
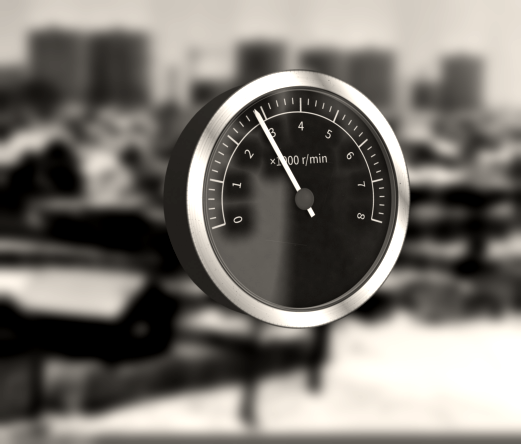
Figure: 2800 rpm
